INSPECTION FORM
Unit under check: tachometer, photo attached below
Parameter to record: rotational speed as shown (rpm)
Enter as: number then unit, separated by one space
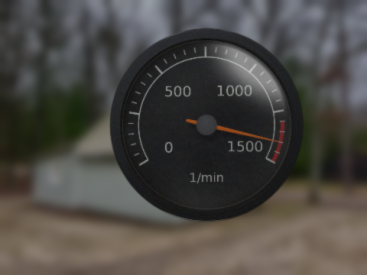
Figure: 1400 rpm
